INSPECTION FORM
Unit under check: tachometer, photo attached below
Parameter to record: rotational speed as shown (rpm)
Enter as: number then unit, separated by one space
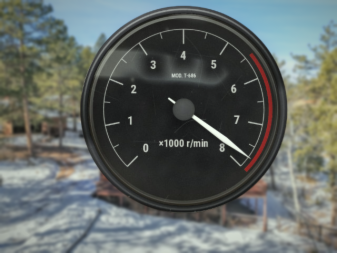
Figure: 7750 rpm
